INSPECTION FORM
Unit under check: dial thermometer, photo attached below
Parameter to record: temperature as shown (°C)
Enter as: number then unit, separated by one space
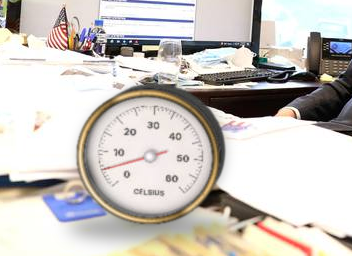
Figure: 5 °C
